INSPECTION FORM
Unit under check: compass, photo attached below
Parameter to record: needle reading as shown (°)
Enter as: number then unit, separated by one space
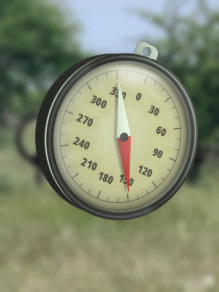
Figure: 150 °
